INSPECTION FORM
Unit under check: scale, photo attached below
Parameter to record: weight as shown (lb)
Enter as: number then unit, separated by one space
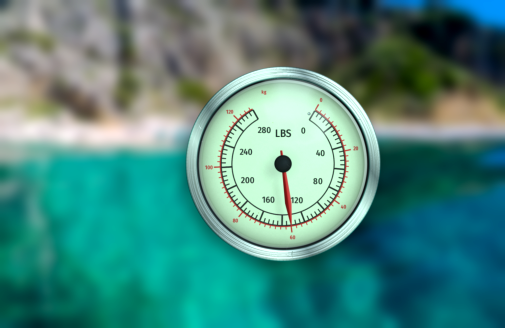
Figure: 132 lb
